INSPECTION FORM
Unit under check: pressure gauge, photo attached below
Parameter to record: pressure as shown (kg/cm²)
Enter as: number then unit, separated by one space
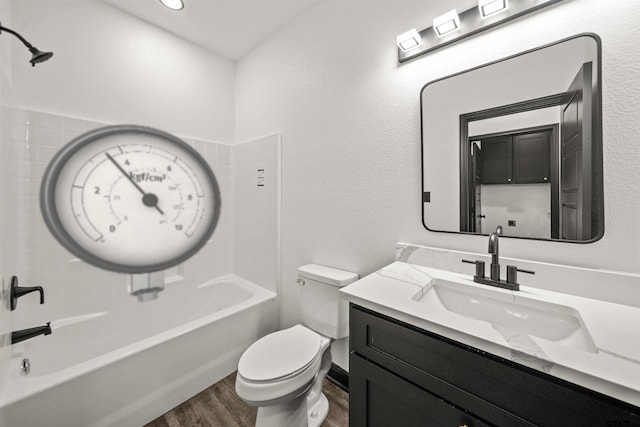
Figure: 3.5 kg/cm²
